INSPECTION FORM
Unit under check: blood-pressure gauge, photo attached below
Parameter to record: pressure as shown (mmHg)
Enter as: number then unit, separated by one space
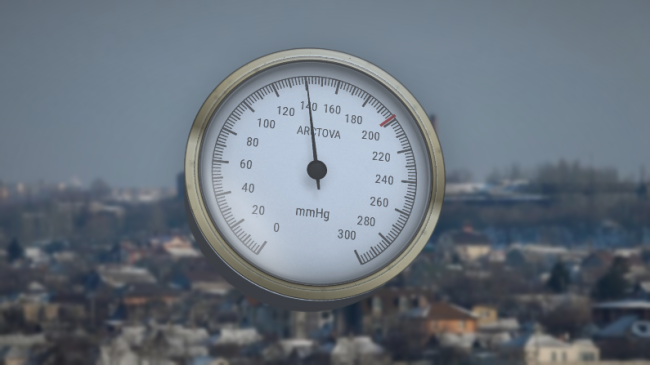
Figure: 140 mmHg
